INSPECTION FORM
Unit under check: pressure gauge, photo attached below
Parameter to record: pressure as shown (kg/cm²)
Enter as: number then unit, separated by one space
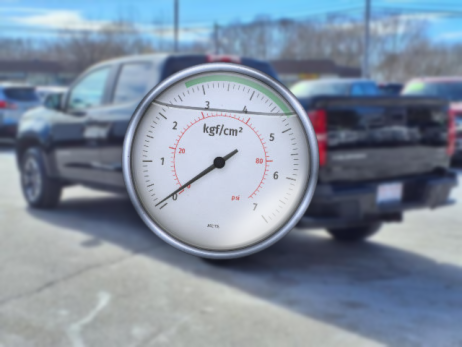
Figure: 0.1 kg/cm²
